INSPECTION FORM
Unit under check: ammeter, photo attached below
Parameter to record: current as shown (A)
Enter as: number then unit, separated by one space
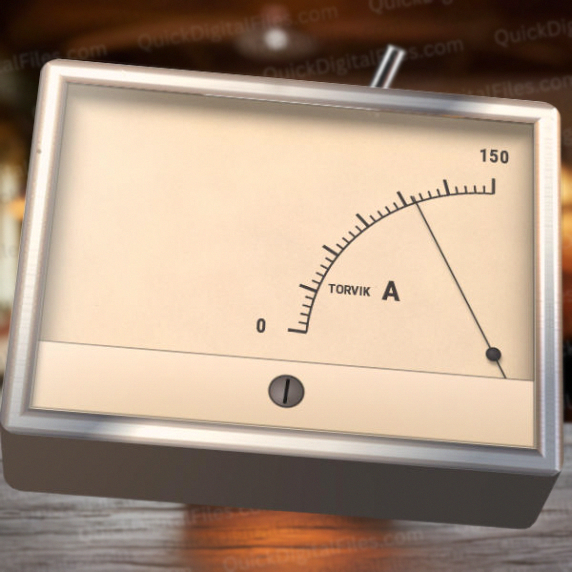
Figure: 105 A
